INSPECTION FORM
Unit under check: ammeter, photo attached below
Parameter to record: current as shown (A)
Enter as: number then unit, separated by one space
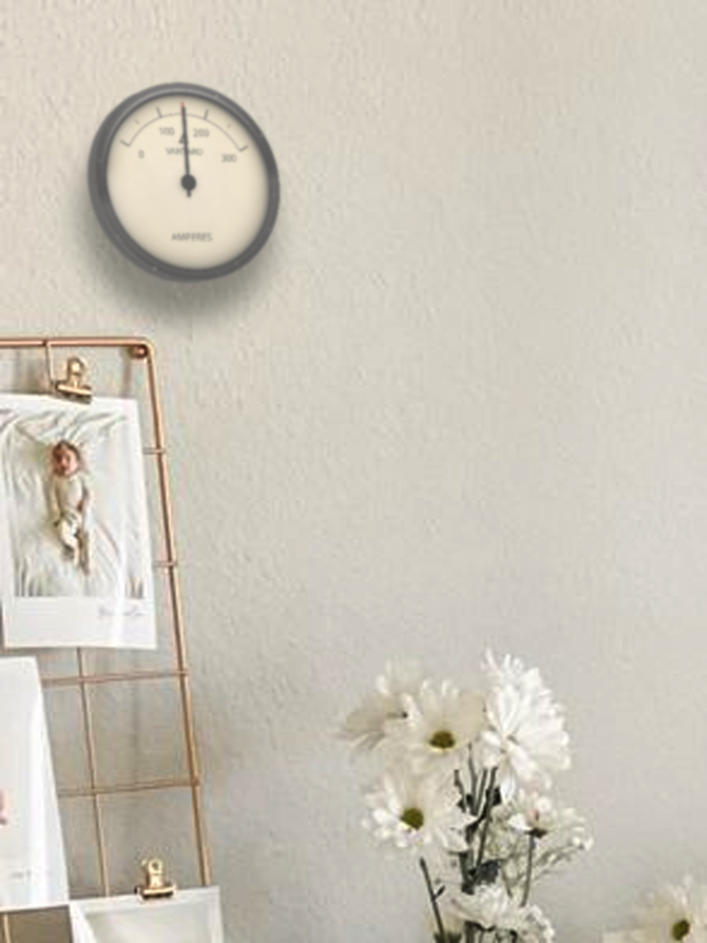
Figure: 150 A
